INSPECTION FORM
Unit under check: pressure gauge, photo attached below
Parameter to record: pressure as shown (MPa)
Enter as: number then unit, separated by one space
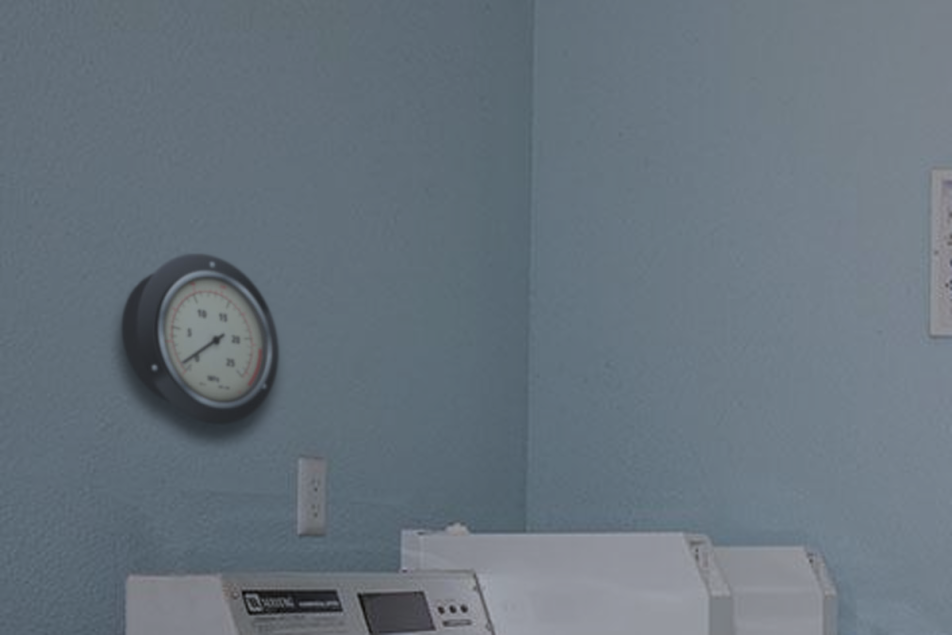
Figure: 1 MPa
